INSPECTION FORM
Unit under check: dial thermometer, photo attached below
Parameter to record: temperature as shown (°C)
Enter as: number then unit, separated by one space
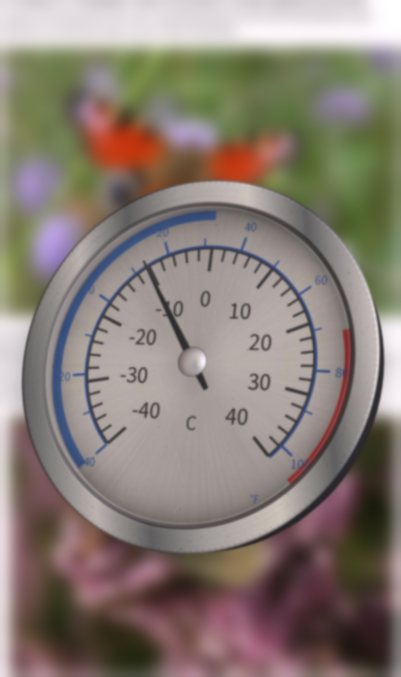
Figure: -10 °C
